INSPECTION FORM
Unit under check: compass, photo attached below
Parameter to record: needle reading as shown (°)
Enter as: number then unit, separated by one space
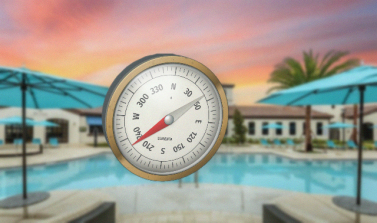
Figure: 230 °
